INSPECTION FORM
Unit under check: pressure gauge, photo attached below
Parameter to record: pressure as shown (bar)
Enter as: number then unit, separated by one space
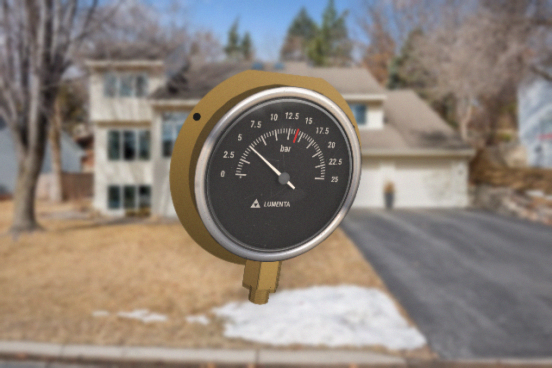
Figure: 5 bar
